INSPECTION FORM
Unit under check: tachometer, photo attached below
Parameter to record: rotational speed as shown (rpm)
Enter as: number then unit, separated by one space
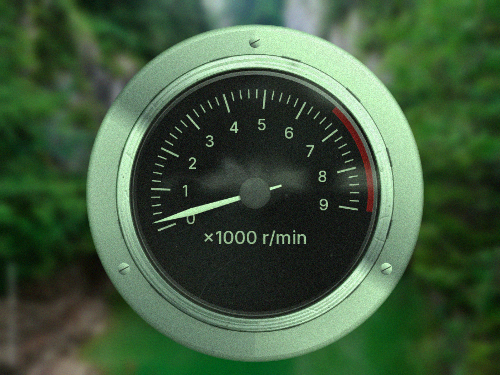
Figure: 200 rpm
